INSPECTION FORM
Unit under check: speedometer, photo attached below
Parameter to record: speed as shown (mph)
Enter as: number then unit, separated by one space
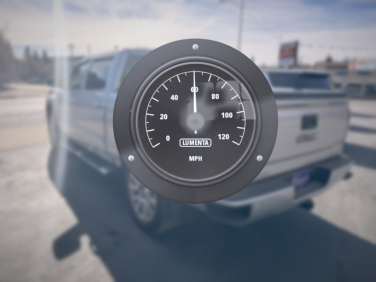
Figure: 60 mph
